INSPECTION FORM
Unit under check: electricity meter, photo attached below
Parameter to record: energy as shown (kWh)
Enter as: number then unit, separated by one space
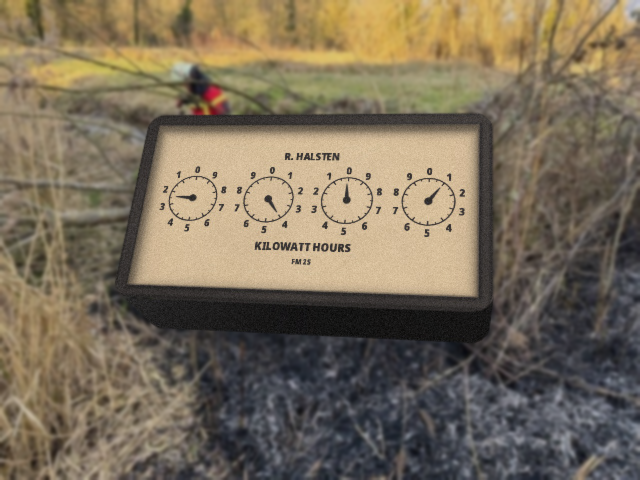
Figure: 2401 kWh
